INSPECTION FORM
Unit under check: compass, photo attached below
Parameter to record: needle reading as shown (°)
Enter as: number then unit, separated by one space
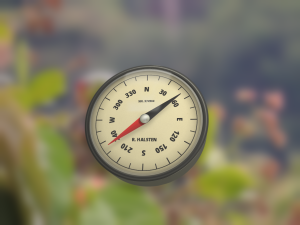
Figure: 232.5 °
